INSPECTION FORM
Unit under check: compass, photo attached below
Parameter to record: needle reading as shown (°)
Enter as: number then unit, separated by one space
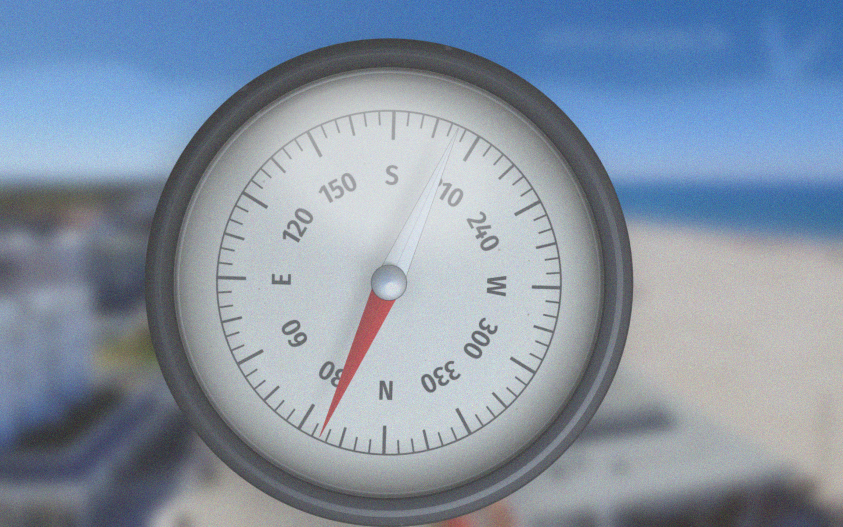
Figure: 22.5 °
